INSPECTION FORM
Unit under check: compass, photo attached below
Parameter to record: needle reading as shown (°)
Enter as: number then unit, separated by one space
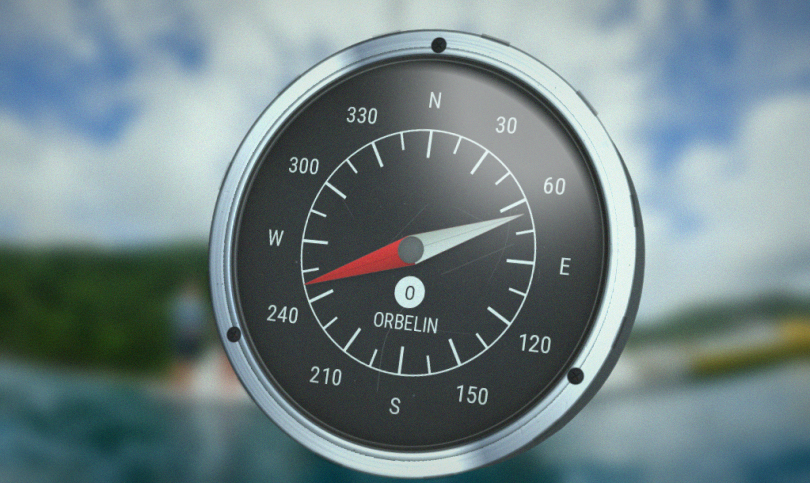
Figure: 247.5 °
